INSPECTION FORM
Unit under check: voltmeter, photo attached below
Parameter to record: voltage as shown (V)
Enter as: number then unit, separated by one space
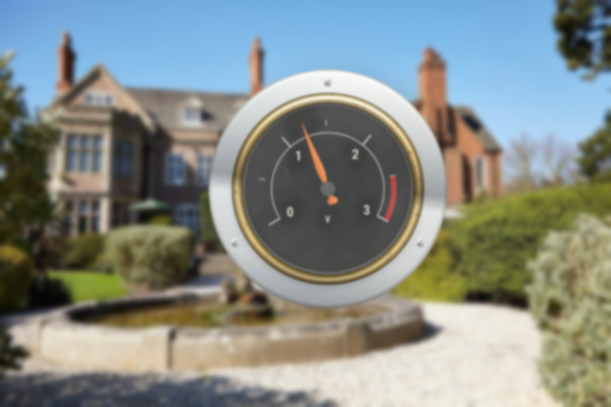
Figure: 1.25 V
